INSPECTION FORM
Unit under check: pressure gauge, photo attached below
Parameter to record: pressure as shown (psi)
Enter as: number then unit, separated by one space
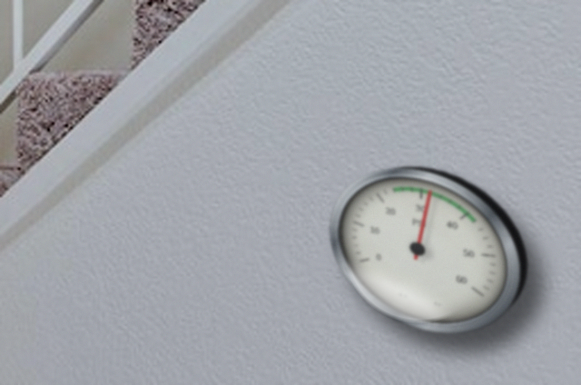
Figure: 32 psi
